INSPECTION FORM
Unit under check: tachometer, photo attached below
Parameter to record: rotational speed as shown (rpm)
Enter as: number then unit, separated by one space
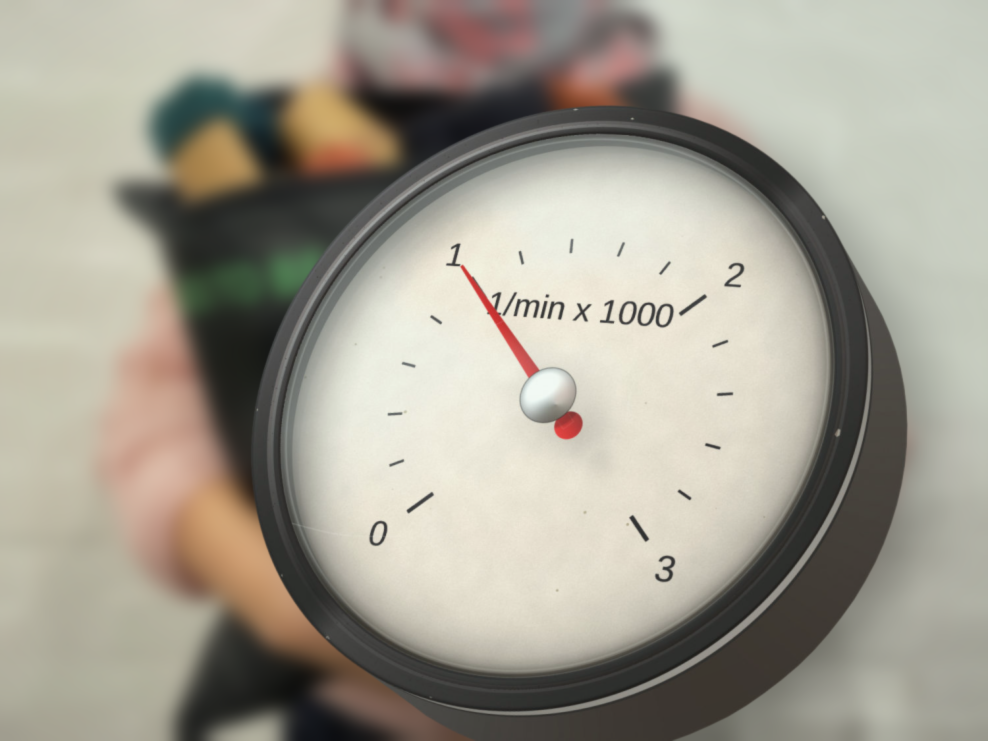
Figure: 1000 rpm
